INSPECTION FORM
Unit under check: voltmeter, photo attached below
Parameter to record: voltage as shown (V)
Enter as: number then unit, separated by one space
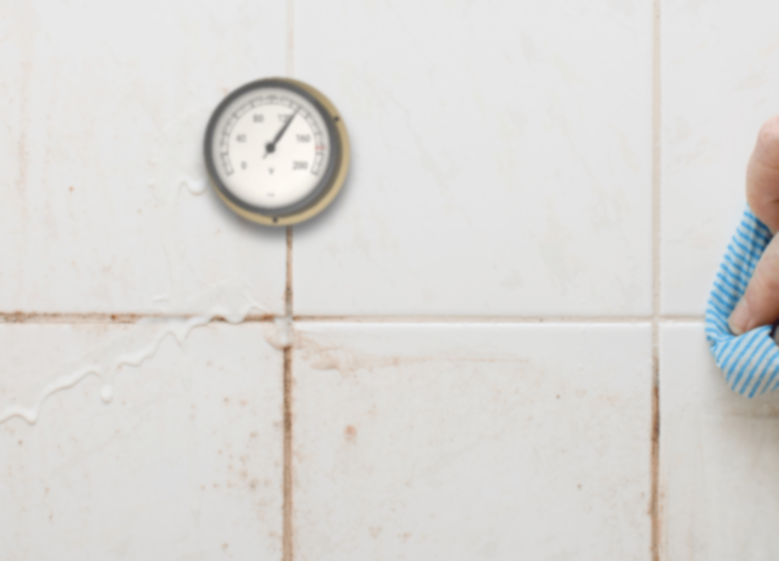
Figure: 130 V
